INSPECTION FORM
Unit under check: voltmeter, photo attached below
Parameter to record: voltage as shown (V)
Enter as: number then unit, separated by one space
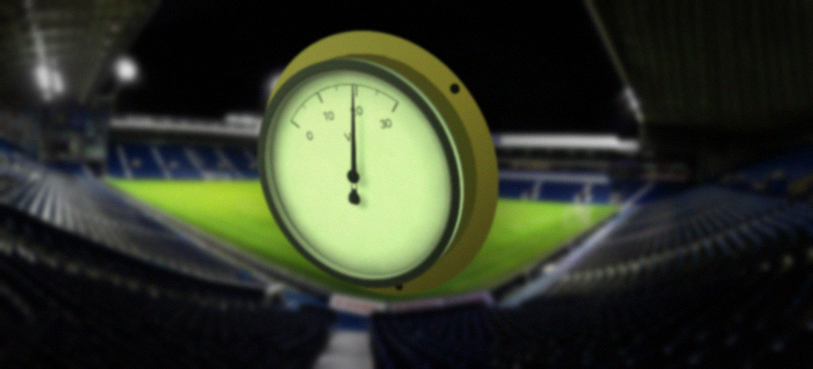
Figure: 20 V
